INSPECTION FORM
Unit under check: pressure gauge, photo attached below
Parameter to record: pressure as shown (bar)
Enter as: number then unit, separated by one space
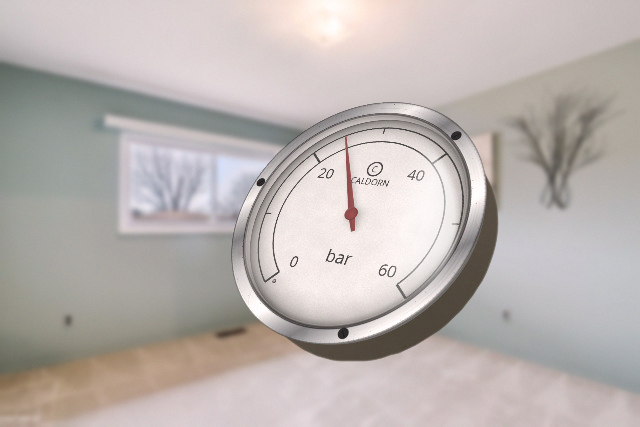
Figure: 25 bar
